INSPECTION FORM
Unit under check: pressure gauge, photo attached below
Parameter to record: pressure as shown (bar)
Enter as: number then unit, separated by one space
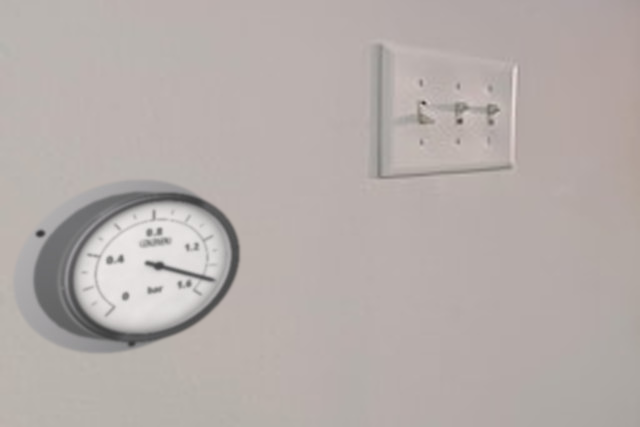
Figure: 1.5 bar
